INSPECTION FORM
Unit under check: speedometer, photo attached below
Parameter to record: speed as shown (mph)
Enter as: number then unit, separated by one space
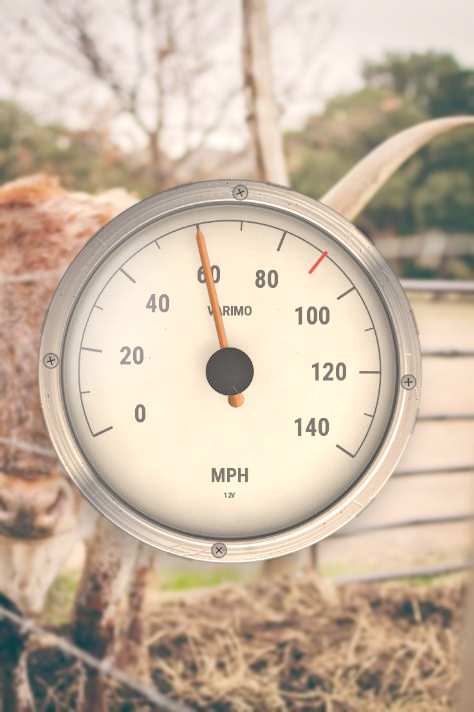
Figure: 60 mph
